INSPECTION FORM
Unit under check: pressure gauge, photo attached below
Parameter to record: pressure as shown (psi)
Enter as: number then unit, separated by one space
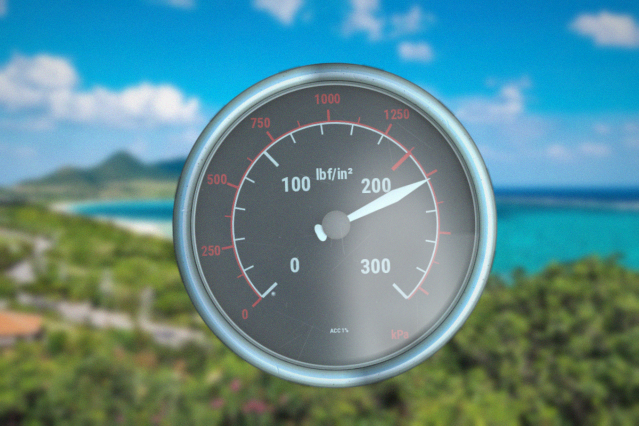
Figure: 220 psi
